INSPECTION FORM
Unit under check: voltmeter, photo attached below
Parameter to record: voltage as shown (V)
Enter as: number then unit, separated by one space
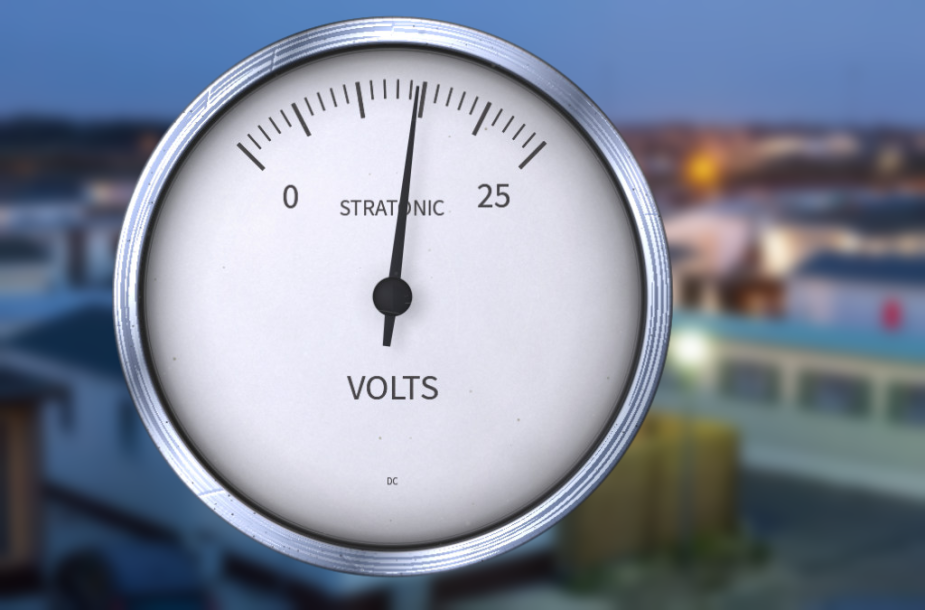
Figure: 14.5 V
